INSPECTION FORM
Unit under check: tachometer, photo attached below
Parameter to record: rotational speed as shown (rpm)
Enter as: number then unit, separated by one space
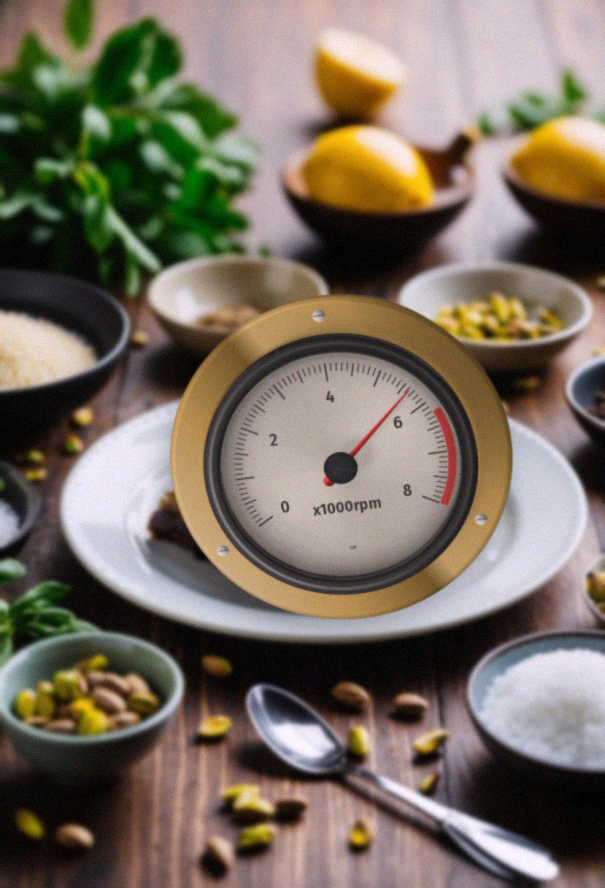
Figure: 5600 rpm
